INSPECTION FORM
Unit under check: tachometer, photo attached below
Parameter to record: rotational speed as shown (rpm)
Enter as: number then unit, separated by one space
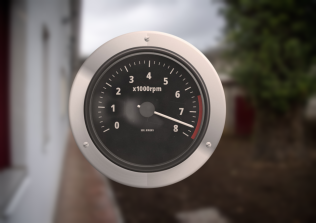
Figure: 7600 rpm
